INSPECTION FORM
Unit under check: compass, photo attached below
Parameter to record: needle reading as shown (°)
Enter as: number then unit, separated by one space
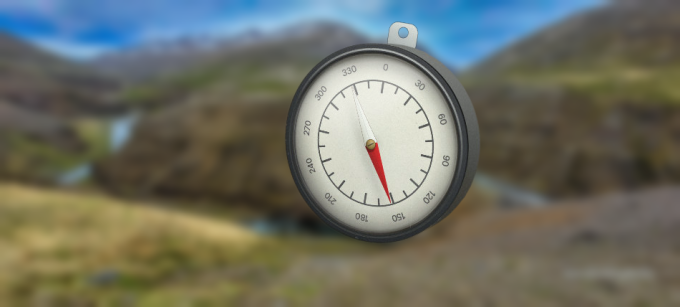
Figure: 150 °
